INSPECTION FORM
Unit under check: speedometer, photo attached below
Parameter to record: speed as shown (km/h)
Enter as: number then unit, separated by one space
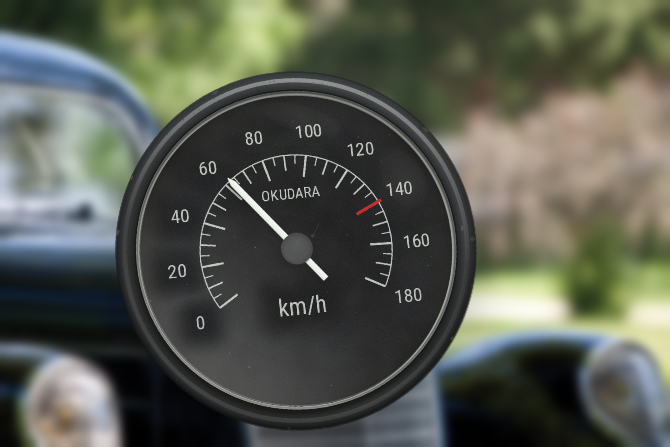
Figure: 62.5 km/h
